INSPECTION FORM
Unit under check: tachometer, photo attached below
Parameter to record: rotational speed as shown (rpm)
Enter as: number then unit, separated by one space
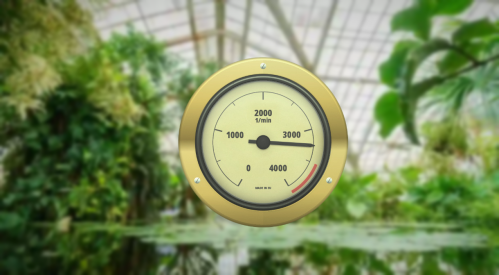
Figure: 3250 rpm
